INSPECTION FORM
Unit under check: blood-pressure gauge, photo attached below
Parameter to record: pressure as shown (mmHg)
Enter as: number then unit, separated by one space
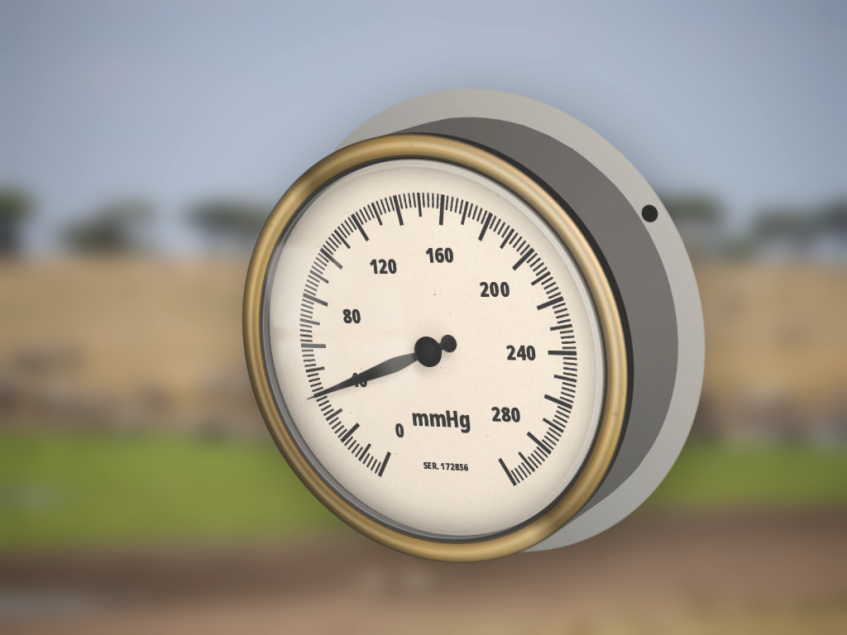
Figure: 40 mmHg
